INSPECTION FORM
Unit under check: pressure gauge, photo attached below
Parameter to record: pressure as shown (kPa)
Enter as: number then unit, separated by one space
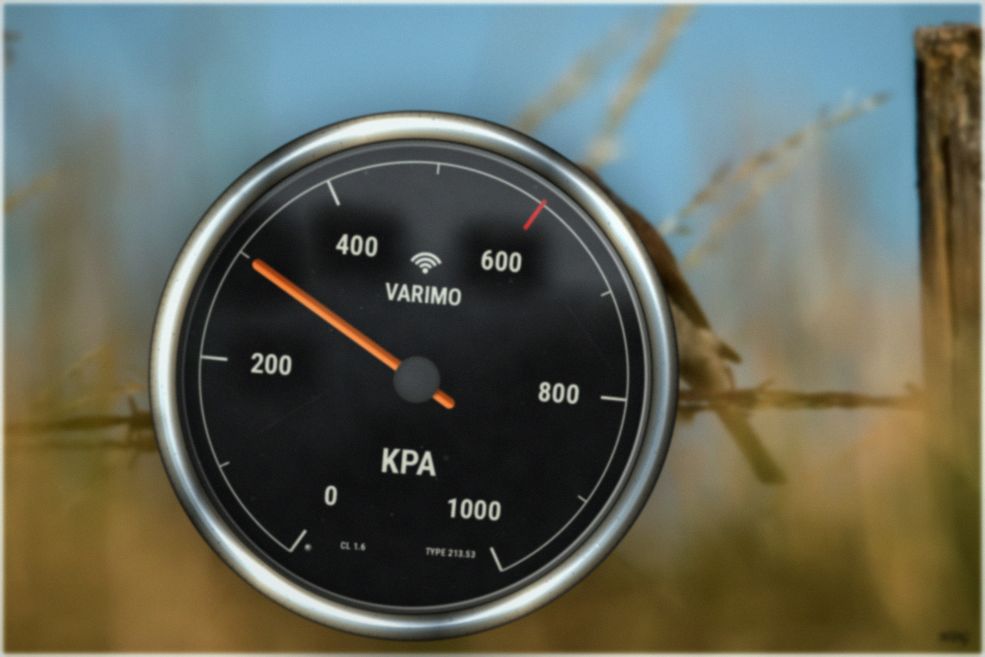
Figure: 300 kPa
